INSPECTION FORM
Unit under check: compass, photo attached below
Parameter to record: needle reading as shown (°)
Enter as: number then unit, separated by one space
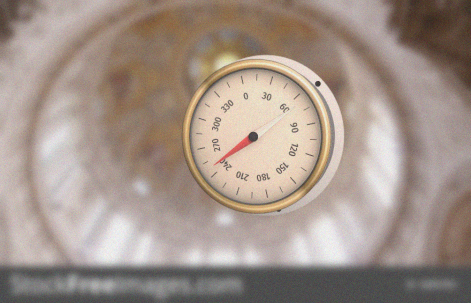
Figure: 247.5 °
